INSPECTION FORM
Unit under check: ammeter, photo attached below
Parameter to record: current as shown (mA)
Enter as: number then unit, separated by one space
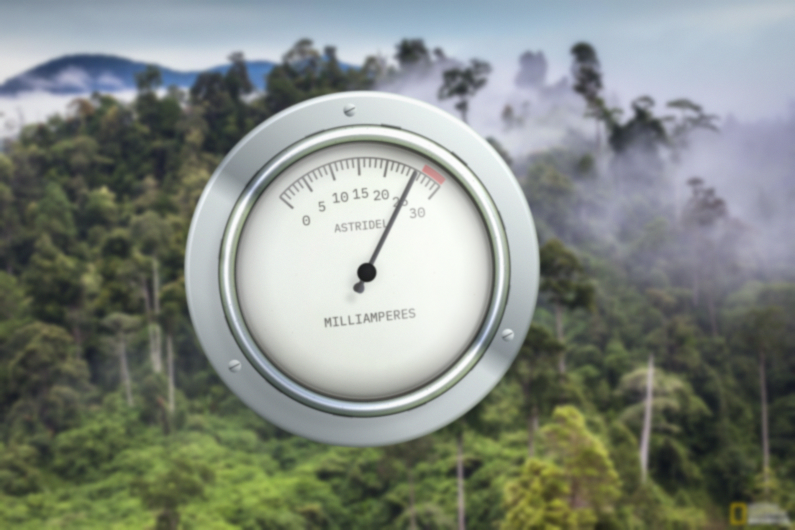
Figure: 25 mA
